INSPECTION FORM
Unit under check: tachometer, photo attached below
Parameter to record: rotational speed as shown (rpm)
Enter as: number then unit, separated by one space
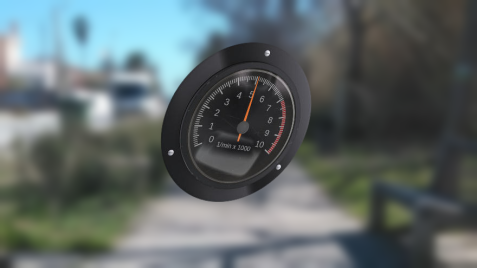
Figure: 5000 rpm
